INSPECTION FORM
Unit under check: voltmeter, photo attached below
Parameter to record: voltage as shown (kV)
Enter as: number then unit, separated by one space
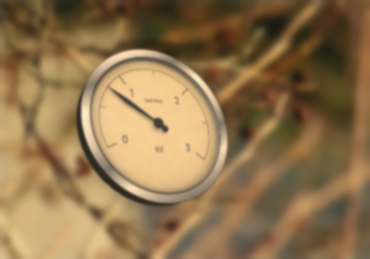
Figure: 0.75 kV
